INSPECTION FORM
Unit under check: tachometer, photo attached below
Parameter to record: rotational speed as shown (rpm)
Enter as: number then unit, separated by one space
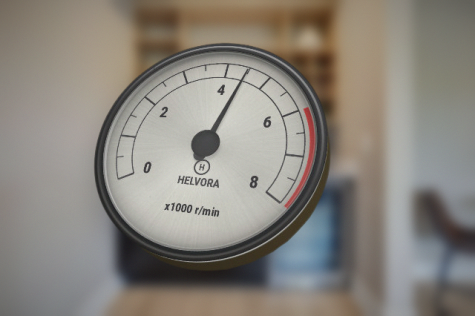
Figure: 4500 rpm
